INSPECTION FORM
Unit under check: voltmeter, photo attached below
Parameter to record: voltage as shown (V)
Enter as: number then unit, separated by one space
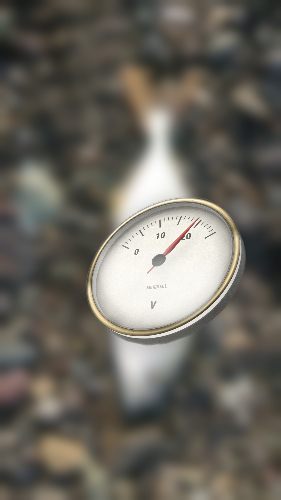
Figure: 20 V
